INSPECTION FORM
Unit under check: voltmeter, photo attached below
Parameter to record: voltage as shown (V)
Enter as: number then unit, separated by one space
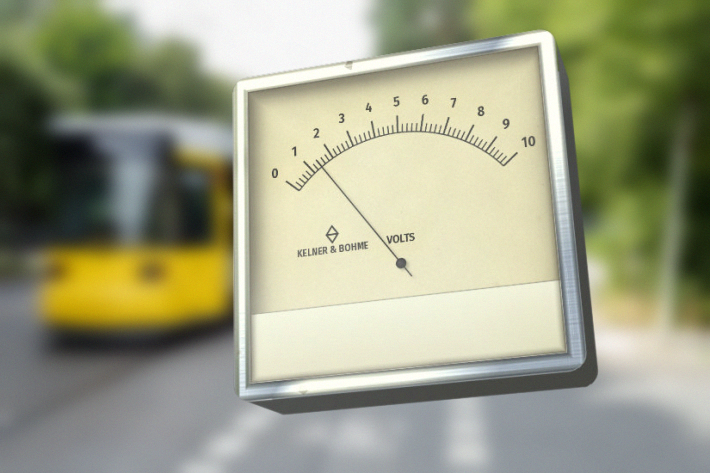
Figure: 1.4 V
